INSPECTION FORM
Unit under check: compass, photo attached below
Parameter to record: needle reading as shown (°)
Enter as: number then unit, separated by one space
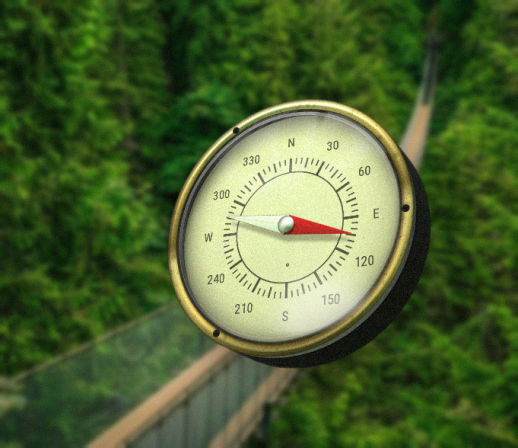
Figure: 105 °
